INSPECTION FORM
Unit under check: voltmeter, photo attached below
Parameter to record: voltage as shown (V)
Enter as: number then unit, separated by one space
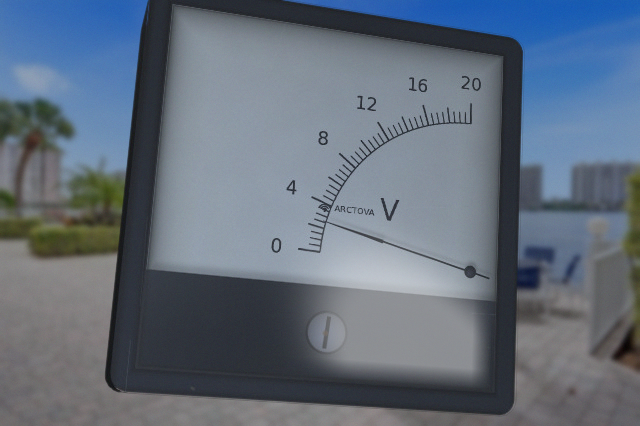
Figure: 2.5 V
